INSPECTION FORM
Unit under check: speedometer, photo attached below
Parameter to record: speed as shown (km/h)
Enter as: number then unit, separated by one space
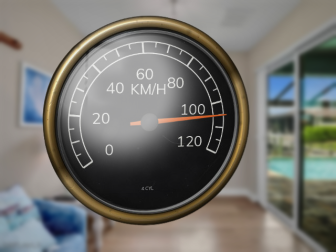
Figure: 105 km/h
